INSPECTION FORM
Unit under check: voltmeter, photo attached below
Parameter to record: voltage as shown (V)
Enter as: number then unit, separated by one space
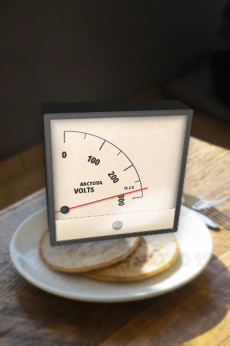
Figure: 275 V
